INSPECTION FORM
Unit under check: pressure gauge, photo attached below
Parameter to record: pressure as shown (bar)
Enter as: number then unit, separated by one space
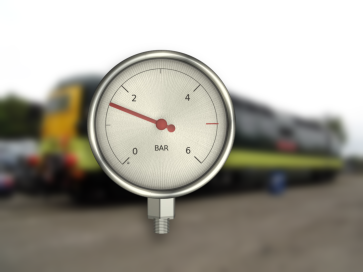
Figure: 1.5 bar
